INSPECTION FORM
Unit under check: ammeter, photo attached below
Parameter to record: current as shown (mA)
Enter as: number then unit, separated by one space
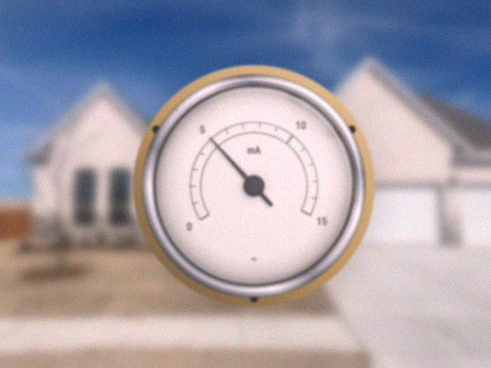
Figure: 5 mA
